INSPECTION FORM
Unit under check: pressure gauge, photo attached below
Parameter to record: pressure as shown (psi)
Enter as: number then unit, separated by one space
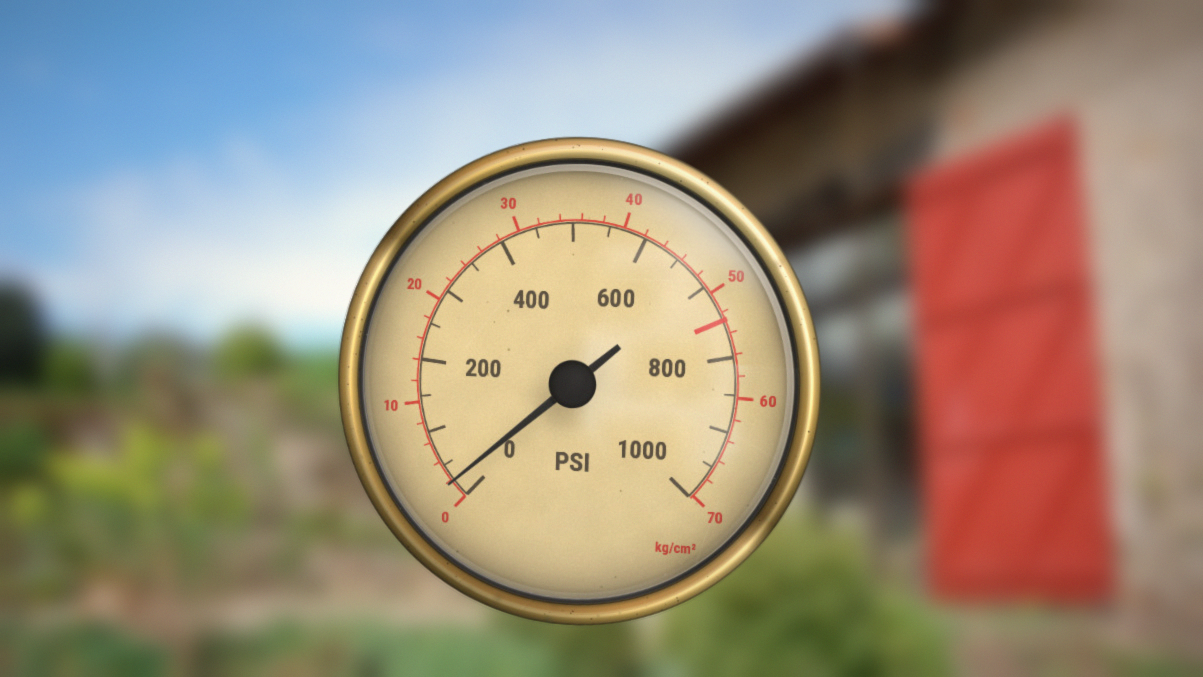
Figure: 25 psi
